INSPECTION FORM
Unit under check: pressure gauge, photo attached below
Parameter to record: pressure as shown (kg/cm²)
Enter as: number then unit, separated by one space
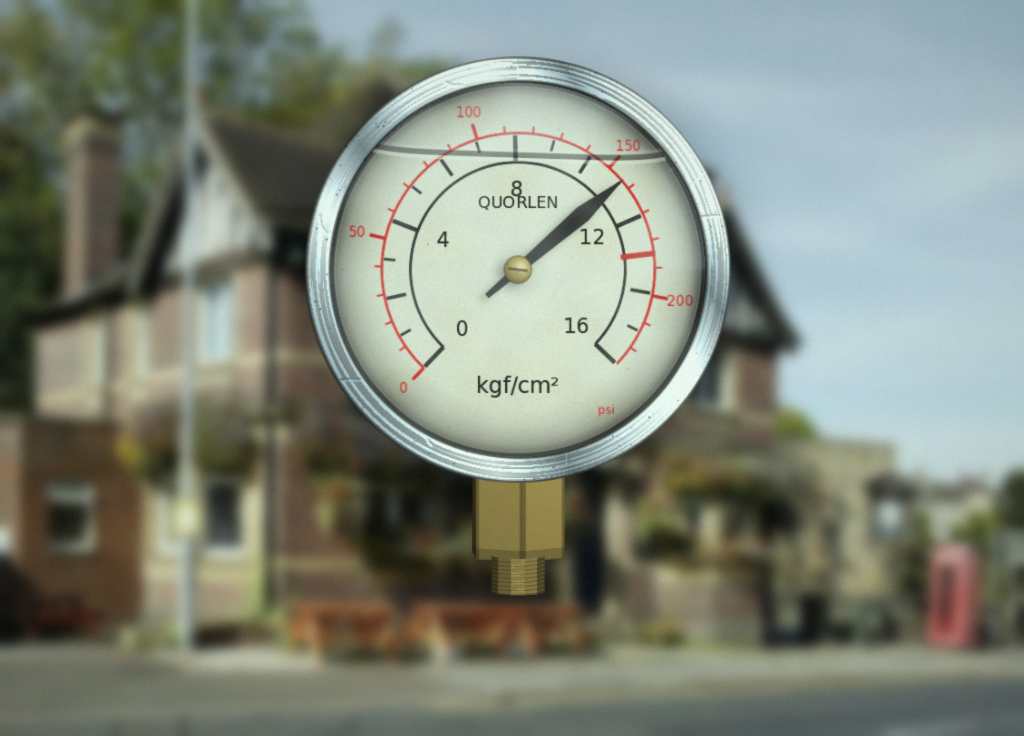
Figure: 11 kg/cm²
